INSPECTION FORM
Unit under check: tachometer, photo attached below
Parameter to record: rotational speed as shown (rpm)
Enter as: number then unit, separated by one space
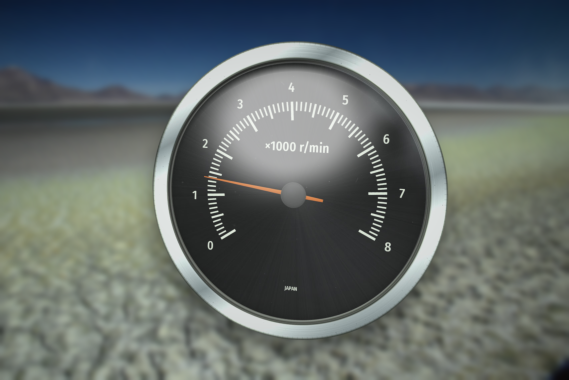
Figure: 1400 rpm
